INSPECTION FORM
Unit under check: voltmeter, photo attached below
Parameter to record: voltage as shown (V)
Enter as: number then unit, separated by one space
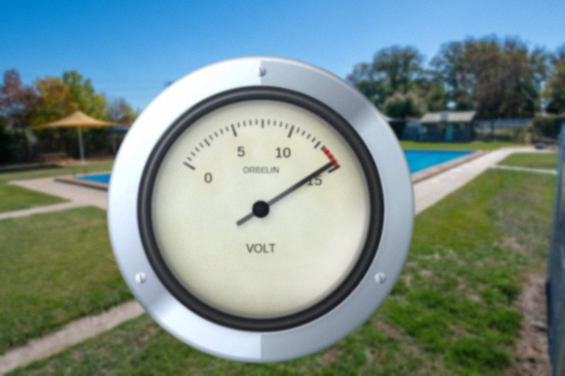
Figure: 14.5 V
